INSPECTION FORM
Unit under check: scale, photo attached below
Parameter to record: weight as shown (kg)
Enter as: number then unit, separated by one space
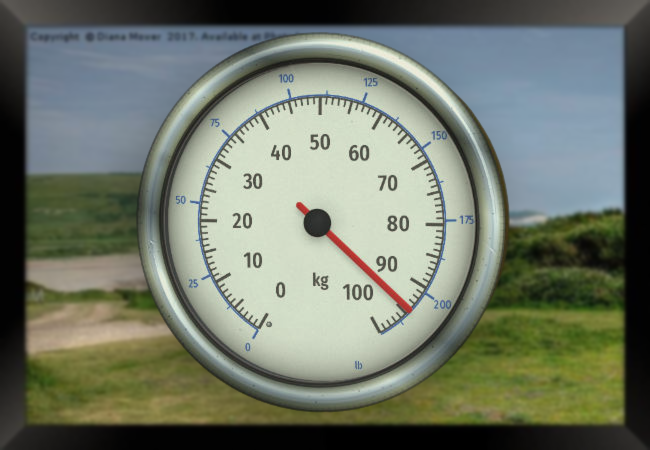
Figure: 94 kg
